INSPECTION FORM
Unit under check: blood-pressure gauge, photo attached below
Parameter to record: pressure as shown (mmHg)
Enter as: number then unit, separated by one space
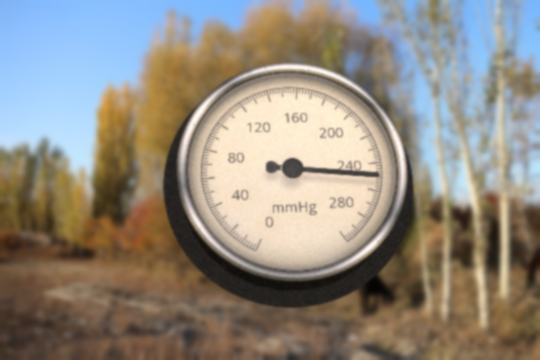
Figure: 250 mmHg
